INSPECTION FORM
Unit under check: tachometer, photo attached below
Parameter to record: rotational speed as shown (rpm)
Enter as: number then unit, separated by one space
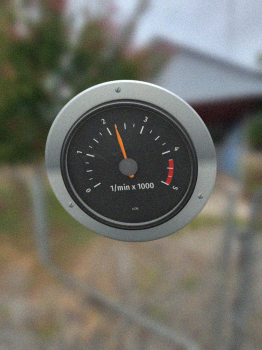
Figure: 2250 rpm
